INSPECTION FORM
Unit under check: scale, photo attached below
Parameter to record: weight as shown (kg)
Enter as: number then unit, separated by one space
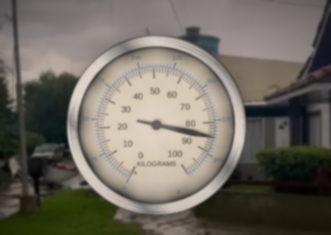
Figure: 85 kg
